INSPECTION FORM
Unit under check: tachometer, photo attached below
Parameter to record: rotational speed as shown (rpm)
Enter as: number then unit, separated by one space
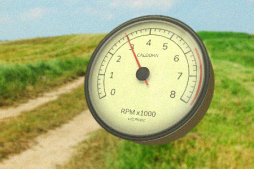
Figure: 3000 rpm
